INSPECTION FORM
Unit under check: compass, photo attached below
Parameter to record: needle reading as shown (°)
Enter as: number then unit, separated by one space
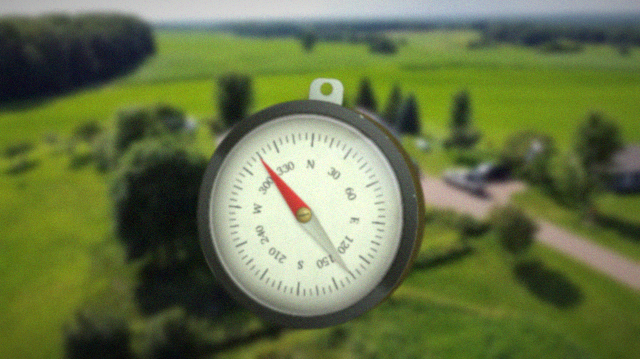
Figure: 315 °
